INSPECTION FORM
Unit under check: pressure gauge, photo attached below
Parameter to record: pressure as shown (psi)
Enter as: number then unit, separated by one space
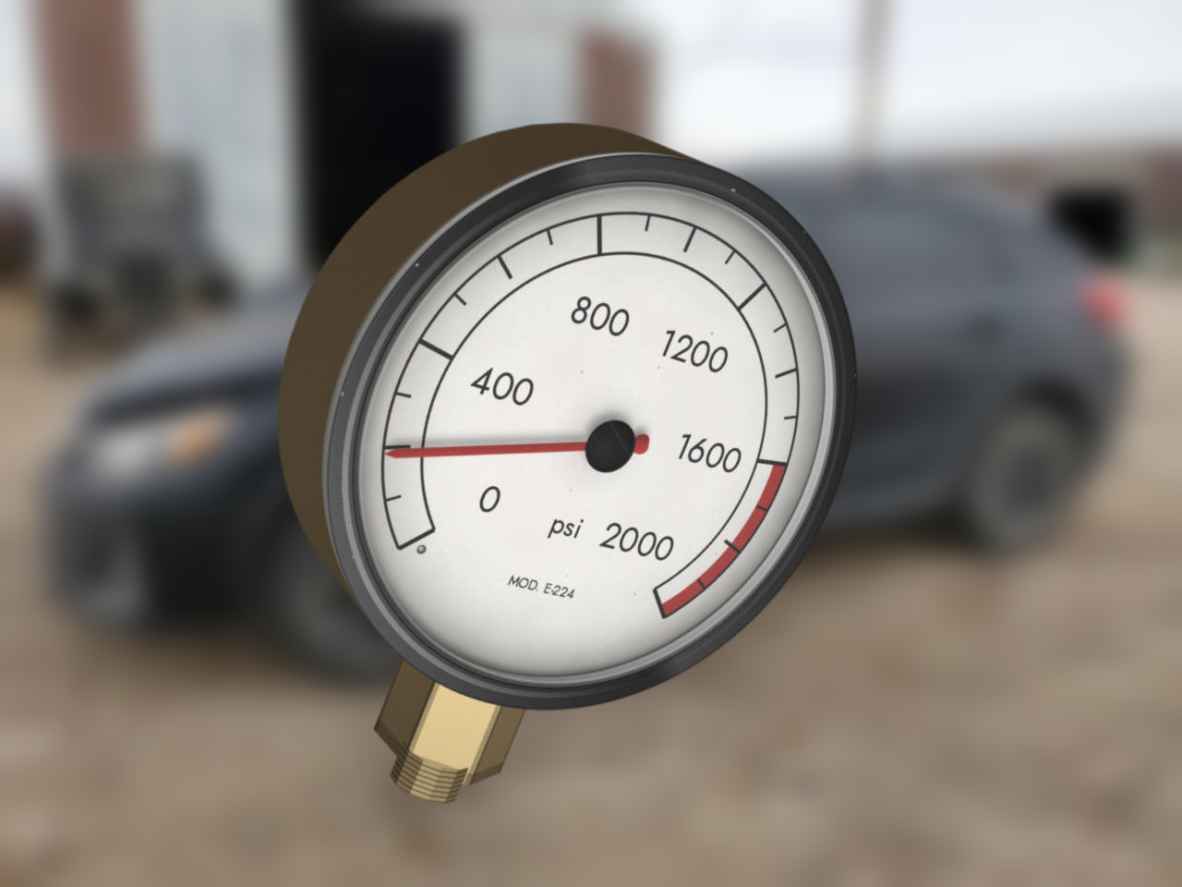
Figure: 200 psi
